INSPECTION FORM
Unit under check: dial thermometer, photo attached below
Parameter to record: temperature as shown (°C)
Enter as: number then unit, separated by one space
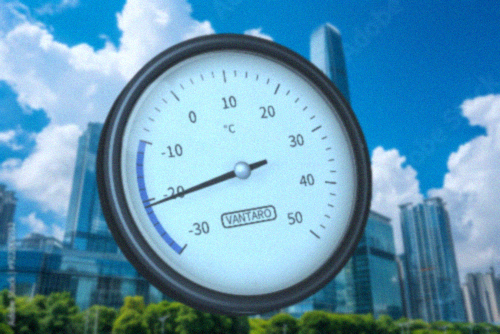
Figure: -21 °C
